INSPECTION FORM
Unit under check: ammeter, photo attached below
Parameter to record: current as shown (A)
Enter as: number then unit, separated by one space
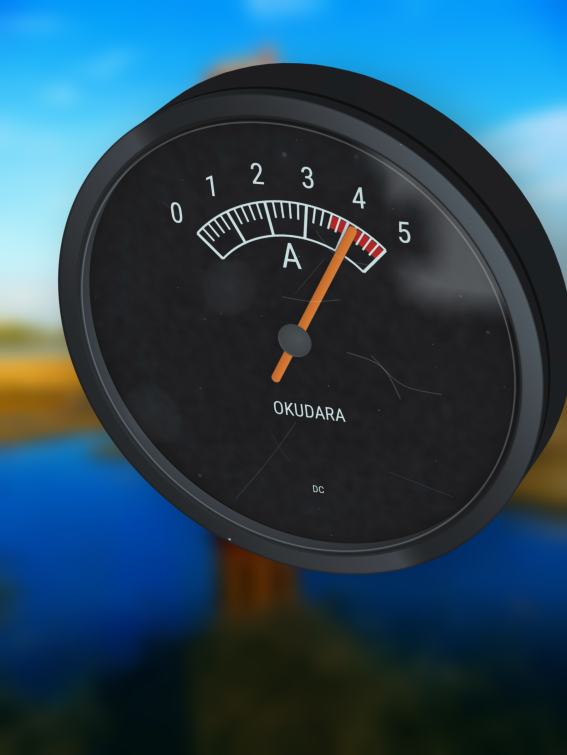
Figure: 4.2 A
